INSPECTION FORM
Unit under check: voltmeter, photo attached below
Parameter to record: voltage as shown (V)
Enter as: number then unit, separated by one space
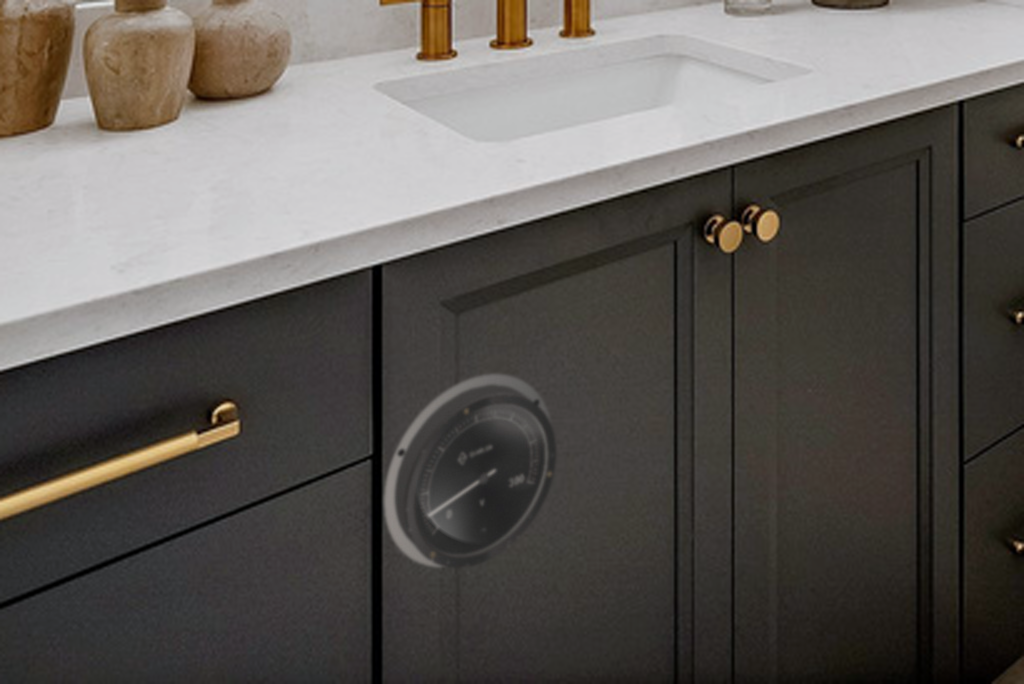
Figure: 25 V
